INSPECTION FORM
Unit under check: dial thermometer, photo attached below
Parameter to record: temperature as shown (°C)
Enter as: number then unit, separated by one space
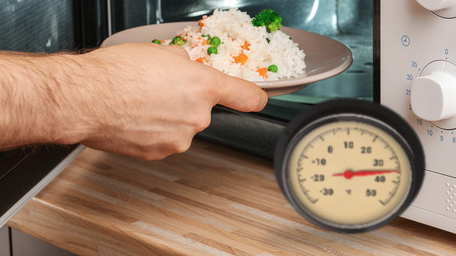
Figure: 35 °C
